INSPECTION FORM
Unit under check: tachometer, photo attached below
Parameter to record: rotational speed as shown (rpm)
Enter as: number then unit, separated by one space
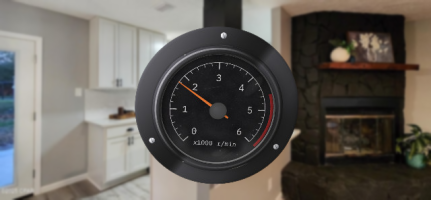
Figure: 1800 rpm
